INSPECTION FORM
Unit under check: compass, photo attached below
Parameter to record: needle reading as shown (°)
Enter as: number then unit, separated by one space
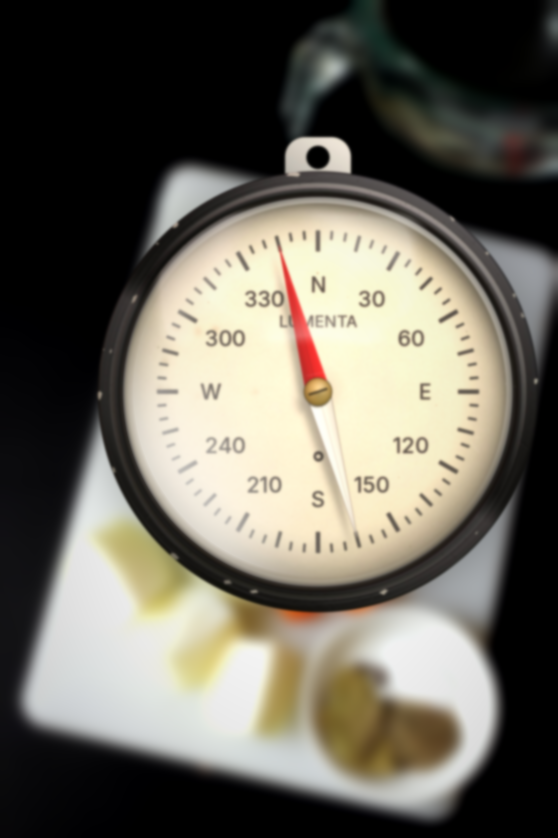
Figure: 345 °
